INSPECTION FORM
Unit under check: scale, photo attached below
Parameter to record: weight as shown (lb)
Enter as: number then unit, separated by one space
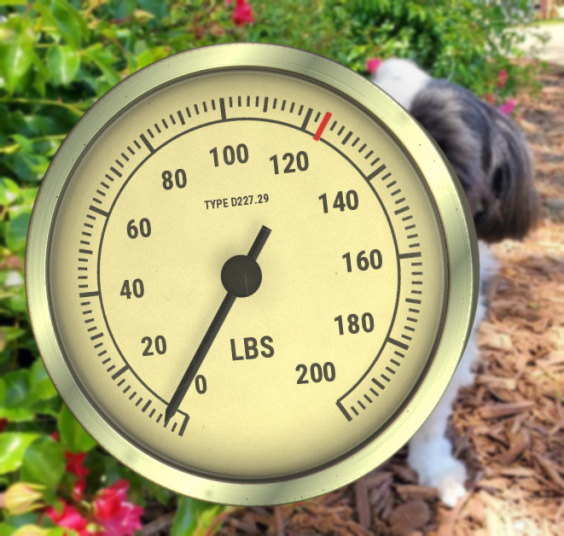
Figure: 4 lb
